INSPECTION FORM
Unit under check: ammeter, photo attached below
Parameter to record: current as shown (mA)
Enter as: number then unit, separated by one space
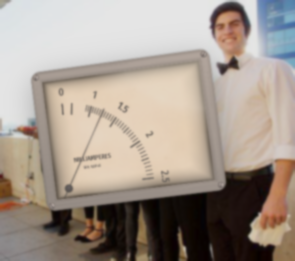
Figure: 1.25 mA
